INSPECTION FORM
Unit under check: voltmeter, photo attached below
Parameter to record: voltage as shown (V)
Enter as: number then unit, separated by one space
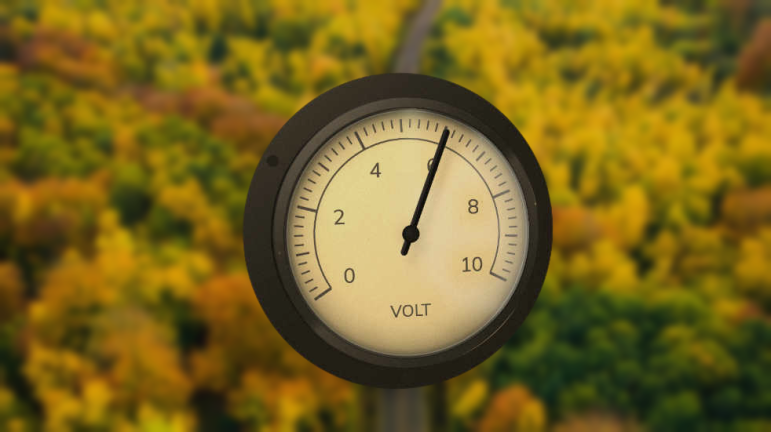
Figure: 6 V
